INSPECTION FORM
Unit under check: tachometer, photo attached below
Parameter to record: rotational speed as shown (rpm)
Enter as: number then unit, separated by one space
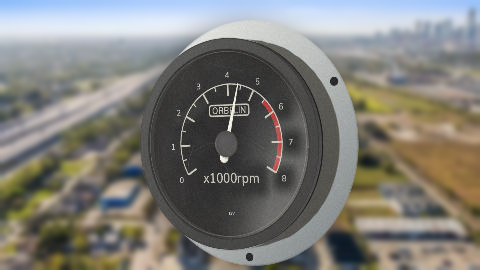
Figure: 4500 rpm
